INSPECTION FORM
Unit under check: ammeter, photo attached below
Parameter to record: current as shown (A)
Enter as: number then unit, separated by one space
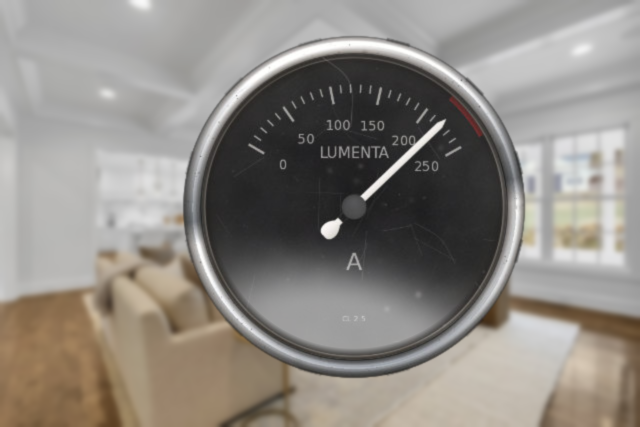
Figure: 220 A
